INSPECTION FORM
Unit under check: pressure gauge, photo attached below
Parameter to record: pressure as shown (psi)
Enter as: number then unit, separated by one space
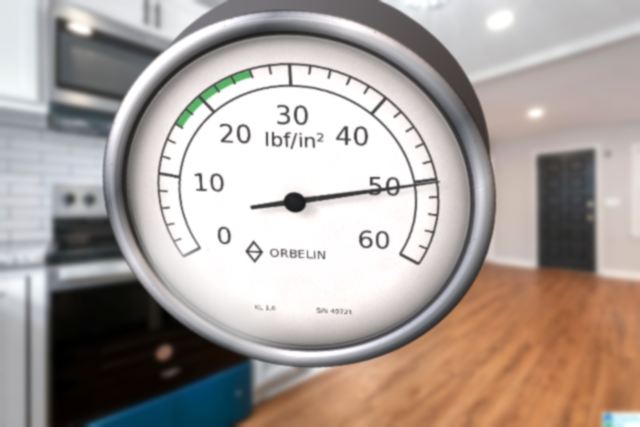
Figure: 50 psi
